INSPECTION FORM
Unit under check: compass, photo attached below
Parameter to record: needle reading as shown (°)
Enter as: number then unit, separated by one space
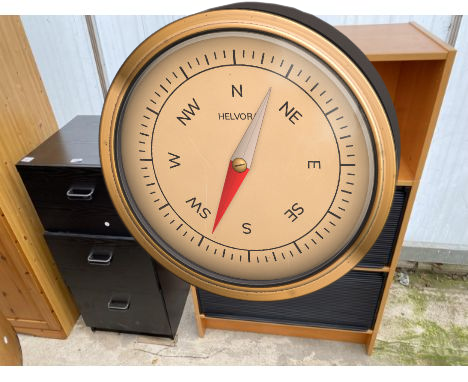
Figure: 205 °
